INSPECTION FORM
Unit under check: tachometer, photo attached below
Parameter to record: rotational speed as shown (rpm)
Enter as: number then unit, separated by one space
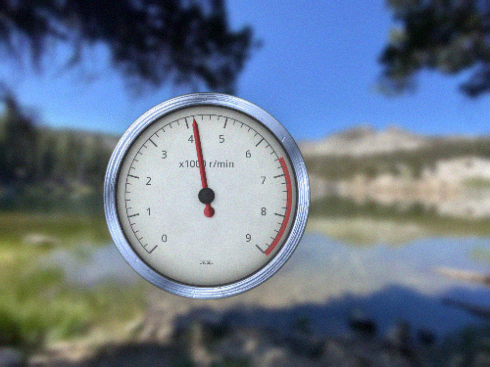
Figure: 4200 rpm
